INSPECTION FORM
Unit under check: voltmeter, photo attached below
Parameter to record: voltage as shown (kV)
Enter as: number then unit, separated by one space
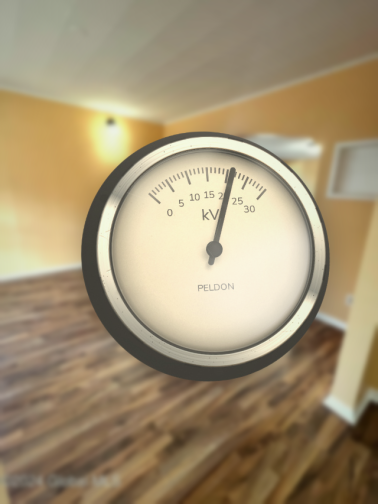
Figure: 21 kV
